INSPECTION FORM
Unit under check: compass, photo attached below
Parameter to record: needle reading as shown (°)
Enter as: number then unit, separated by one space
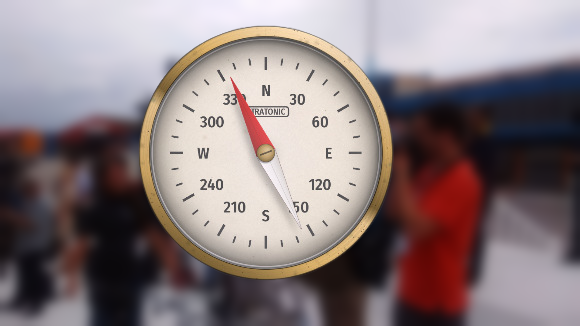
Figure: 335 °
